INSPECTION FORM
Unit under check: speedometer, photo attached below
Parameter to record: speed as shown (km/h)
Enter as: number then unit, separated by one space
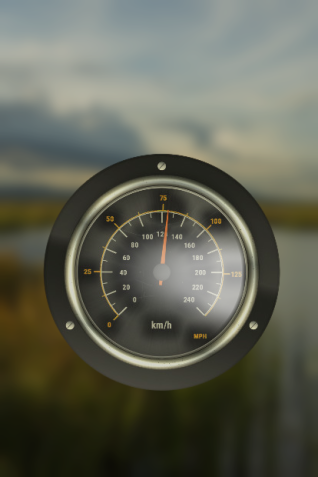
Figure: 125 km/h
